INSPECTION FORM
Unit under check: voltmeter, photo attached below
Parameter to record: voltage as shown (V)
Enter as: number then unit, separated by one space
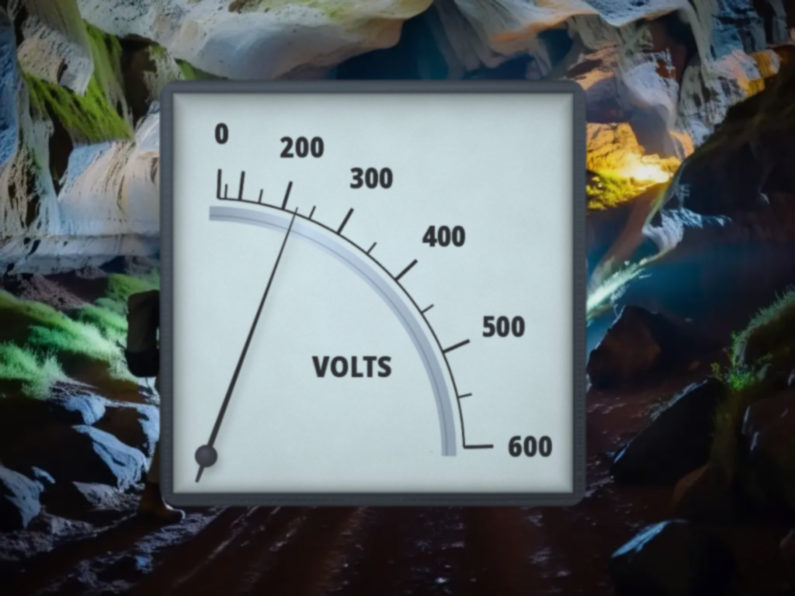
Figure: 225 V
